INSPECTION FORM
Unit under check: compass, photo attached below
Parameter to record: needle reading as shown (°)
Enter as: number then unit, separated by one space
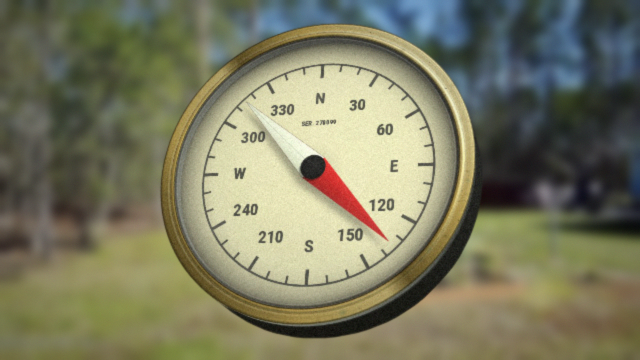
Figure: 135 °
